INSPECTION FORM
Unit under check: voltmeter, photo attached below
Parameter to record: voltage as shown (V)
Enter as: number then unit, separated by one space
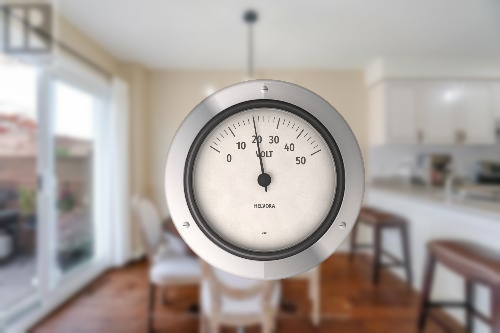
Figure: 20 V
